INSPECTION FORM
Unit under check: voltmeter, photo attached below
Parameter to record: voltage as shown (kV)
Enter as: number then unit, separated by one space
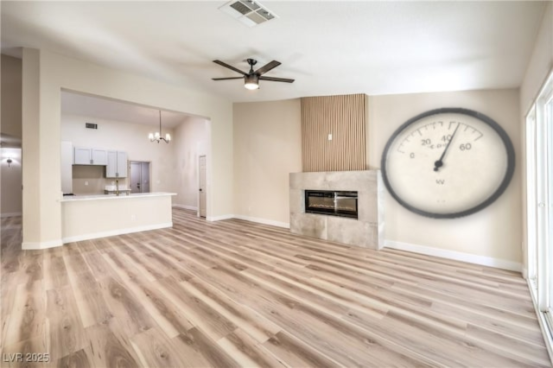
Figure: 45 kV
